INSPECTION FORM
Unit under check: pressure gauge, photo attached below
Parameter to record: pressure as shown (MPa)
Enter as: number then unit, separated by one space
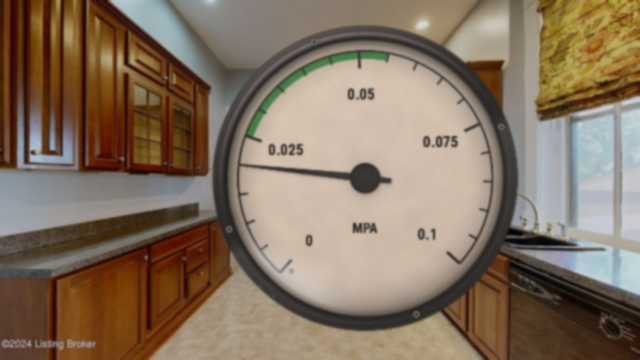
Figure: 0.02 MPa
